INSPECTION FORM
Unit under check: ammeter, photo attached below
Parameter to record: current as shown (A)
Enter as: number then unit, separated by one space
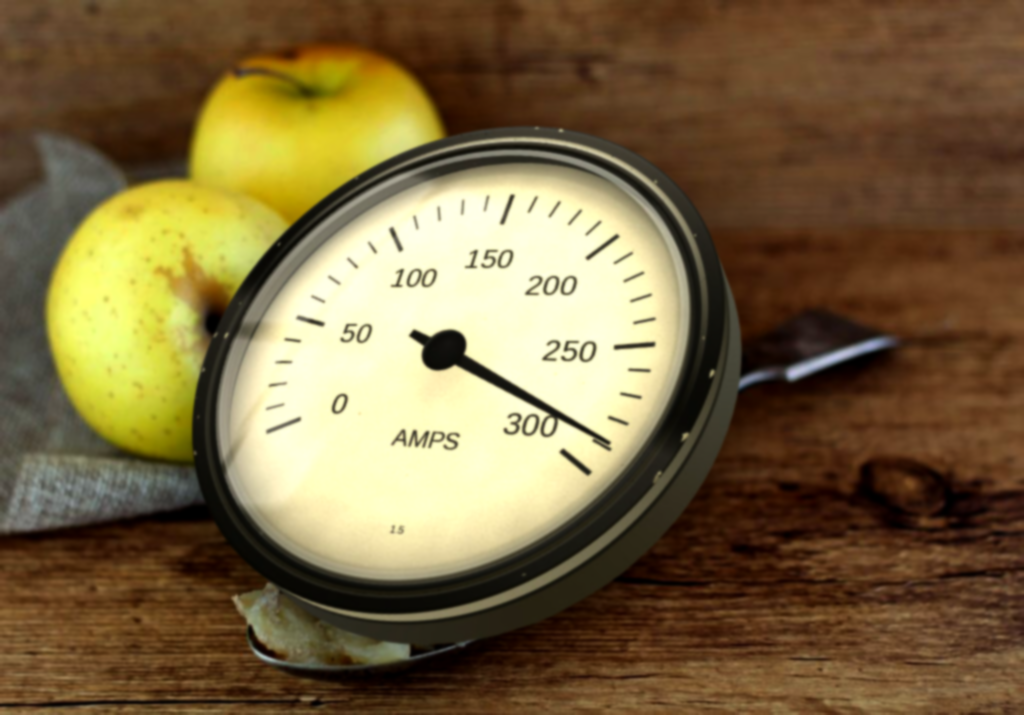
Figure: 290 A
